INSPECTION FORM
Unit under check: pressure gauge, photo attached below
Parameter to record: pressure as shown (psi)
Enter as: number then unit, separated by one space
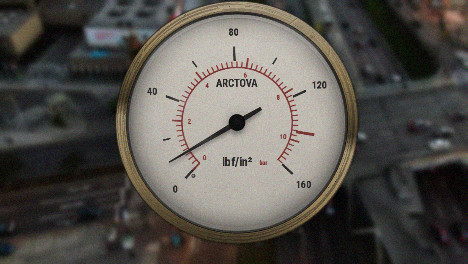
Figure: 10 psi
